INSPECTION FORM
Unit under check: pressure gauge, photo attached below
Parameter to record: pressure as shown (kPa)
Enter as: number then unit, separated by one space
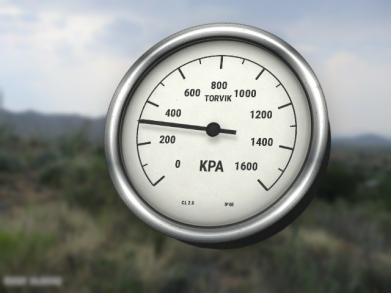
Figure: 300 kPa
